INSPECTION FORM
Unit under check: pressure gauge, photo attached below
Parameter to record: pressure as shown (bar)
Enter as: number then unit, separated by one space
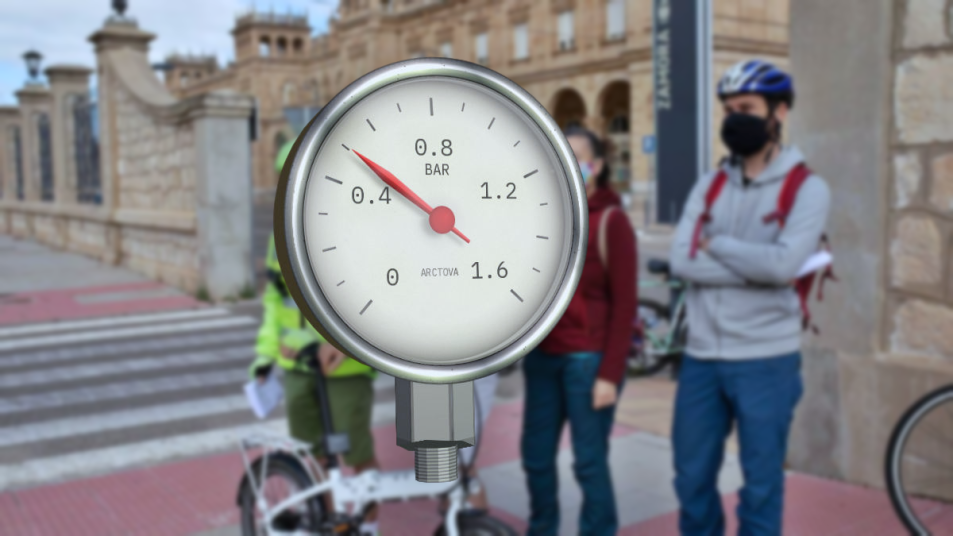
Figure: 0.5 bar
